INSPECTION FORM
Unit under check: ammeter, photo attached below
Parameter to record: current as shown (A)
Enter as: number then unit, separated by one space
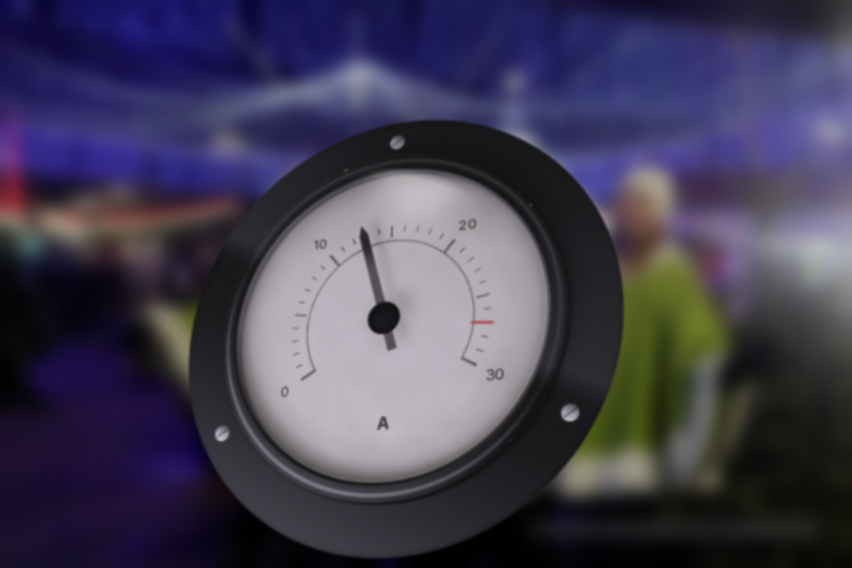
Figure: 13 A
